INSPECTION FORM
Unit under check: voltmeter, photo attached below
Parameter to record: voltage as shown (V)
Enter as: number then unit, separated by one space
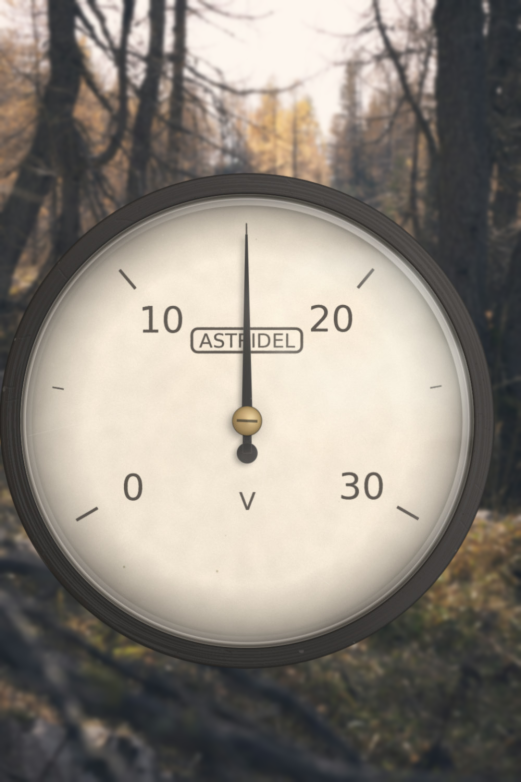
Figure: 15 V
